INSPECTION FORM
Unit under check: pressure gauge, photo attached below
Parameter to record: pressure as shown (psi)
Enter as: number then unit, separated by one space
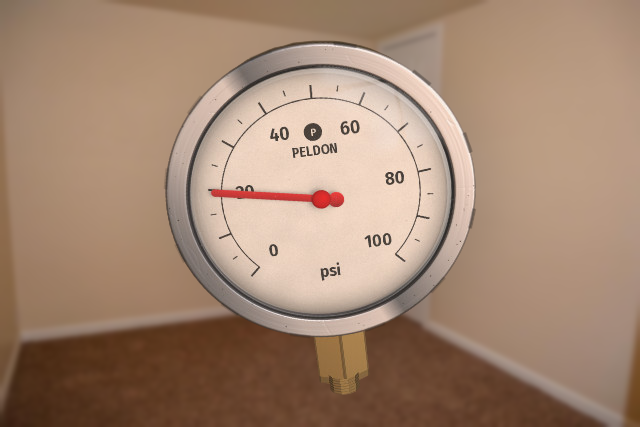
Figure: 20 psi
